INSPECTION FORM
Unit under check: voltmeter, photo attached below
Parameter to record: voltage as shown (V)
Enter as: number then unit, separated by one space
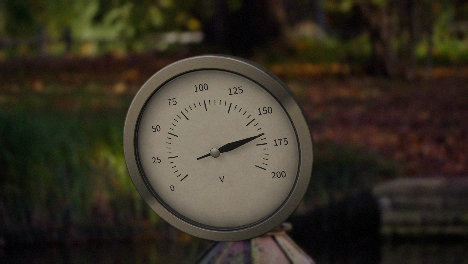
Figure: 165 V
